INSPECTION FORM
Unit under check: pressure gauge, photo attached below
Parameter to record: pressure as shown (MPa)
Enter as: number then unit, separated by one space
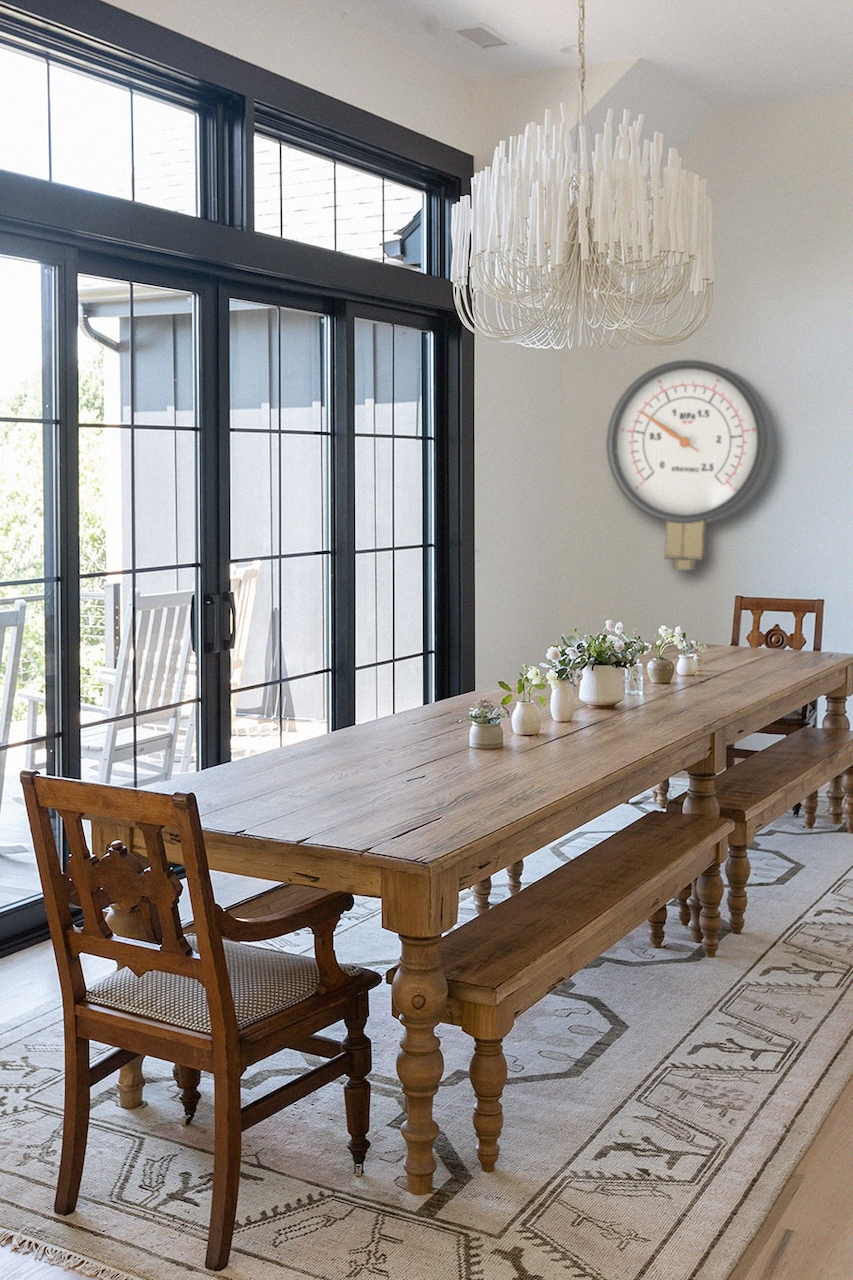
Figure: 0.7 MPa
